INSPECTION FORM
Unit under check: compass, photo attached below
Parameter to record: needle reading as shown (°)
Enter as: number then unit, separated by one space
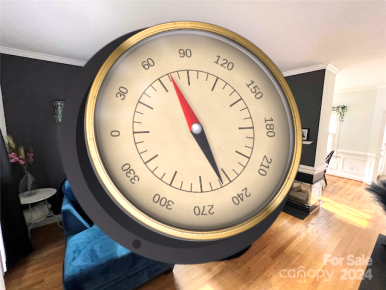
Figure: 70 °
